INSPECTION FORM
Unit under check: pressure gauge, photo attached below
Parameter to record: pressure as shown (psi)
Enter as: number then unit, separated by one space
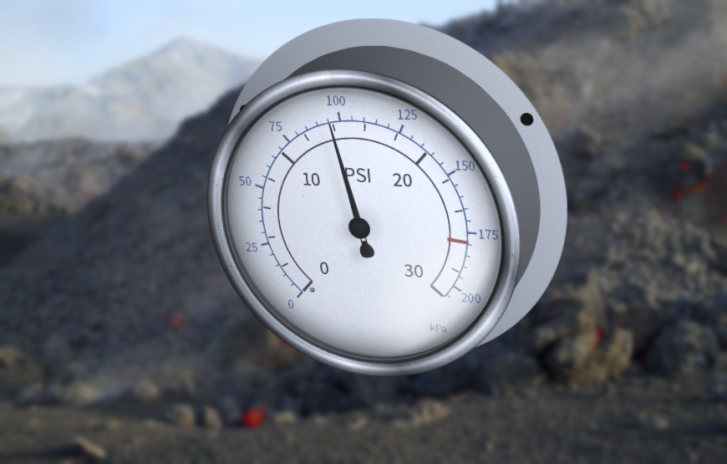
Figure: 14 psi
